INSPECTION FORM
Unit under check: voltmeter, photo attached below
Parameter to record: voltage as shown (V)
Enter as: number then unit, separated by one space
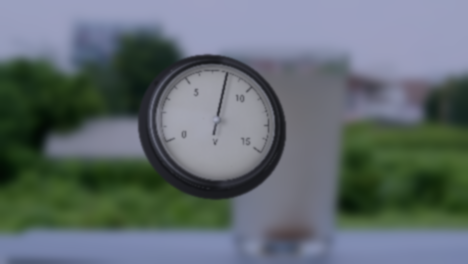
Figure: 8 V
